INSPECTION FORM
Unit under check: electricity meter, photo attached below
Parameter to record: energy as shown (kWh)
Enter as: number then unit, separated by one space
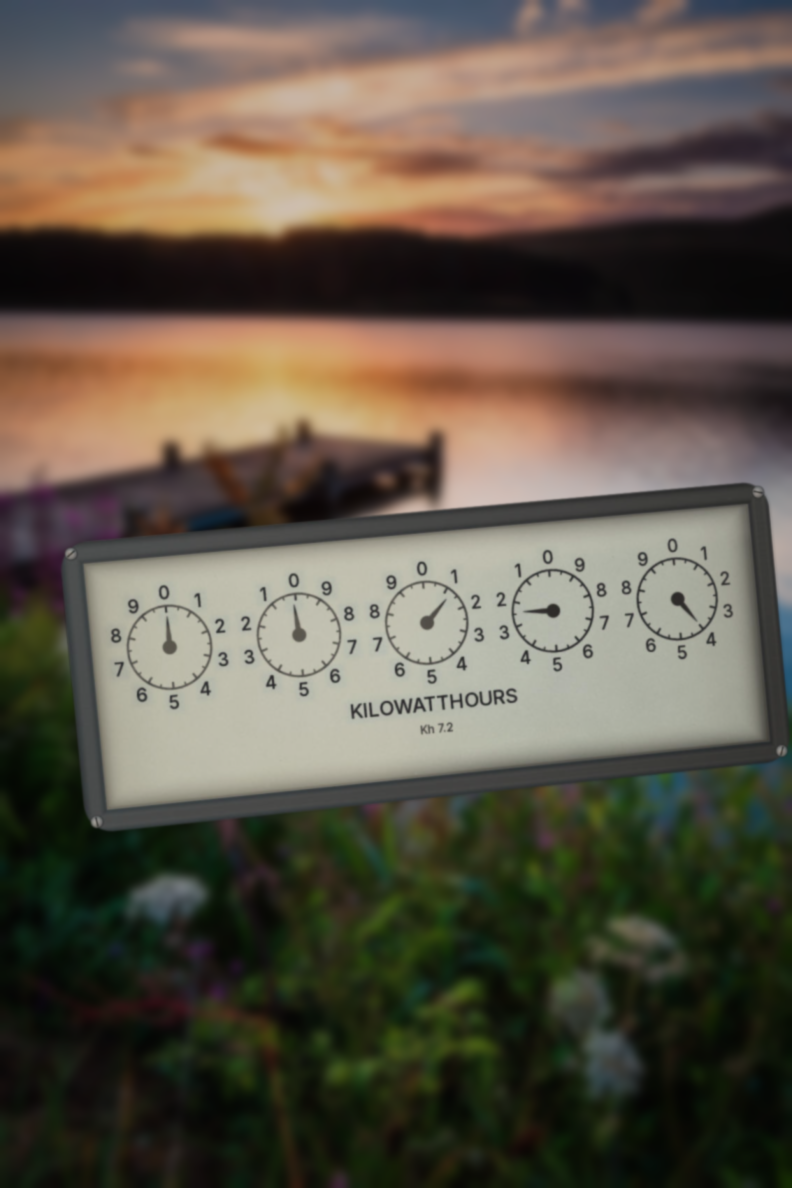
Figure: 124 kWh
